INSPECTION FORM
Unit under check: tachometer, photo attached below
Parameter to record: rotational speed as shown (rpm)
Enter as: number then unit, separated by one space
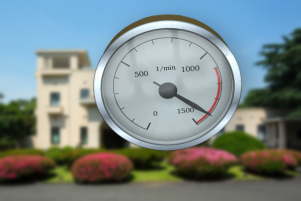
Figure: 1400 rpm
